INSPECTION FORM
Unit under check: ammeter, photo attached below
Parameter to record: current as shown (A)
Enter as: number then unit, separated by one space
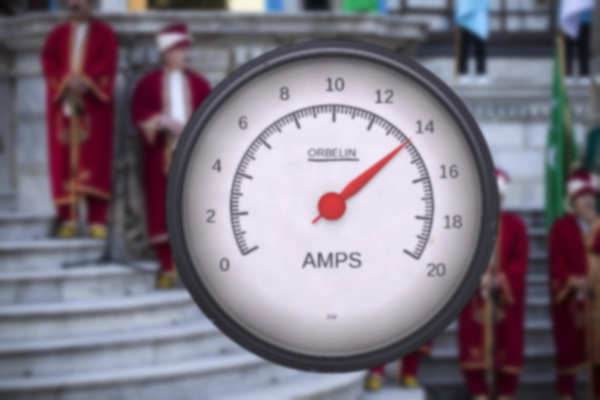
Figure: 14 A
